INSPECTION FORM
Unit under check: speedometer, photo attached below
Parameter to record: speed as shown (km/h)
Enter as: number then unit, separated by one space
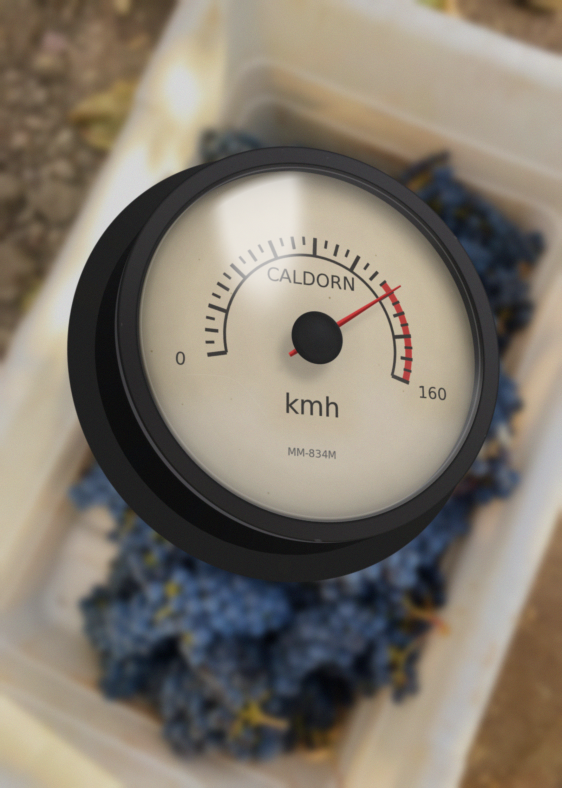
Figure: 120 km/h
